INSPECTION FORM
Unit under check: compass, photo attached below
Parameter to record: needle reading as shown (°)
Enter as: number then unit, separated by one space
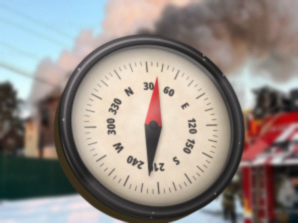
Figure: 40 °
